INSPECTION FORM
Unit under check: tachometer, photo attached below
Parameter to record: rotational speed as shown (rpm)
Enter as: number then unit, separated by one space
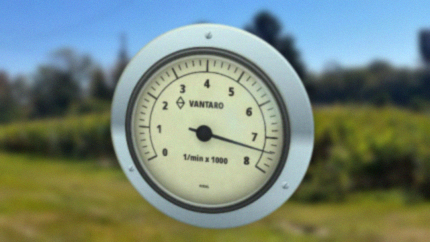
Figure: 7400 rpm
